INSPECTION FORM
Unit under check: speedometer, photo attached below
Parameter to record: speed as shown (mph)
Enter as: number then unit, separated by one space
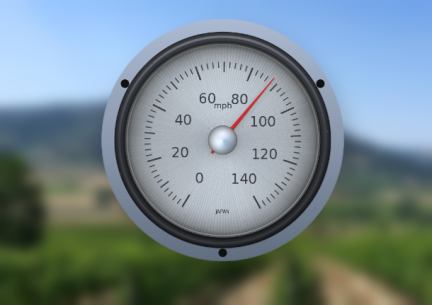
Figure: 88 mph
